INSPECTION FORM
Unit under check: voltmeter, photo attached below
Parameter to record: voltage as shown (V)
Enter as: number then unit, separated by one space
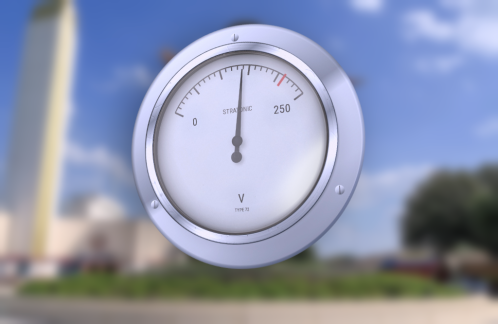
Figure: 140 V
